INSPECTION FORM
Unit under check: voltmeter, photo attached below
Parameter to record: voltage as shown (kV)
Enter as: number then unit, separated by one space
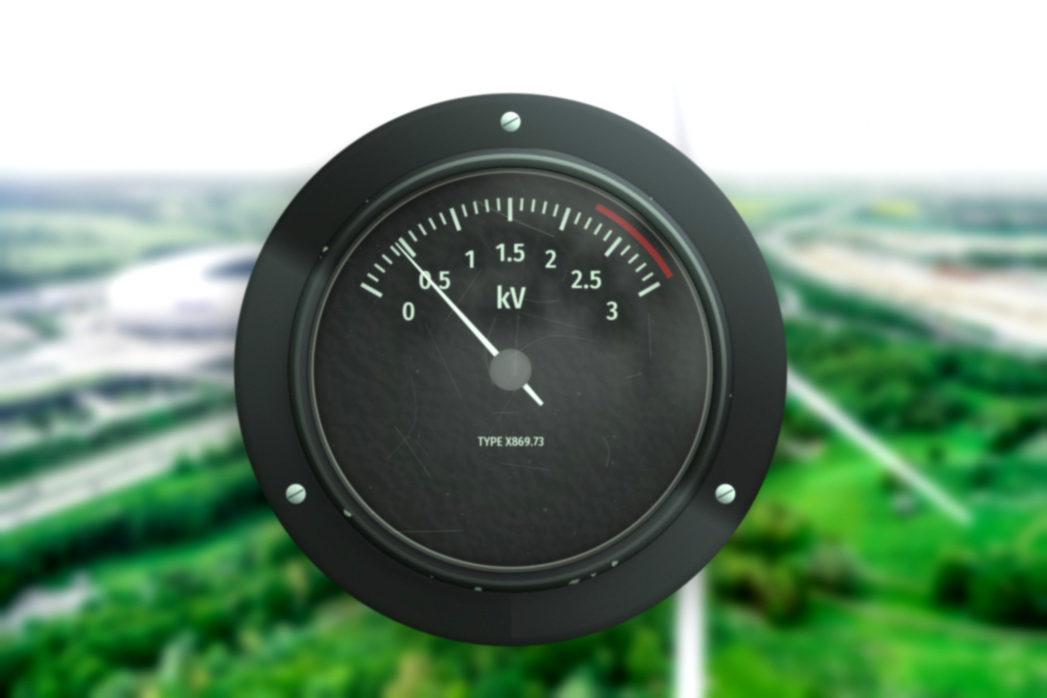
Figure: 0.45 kV
